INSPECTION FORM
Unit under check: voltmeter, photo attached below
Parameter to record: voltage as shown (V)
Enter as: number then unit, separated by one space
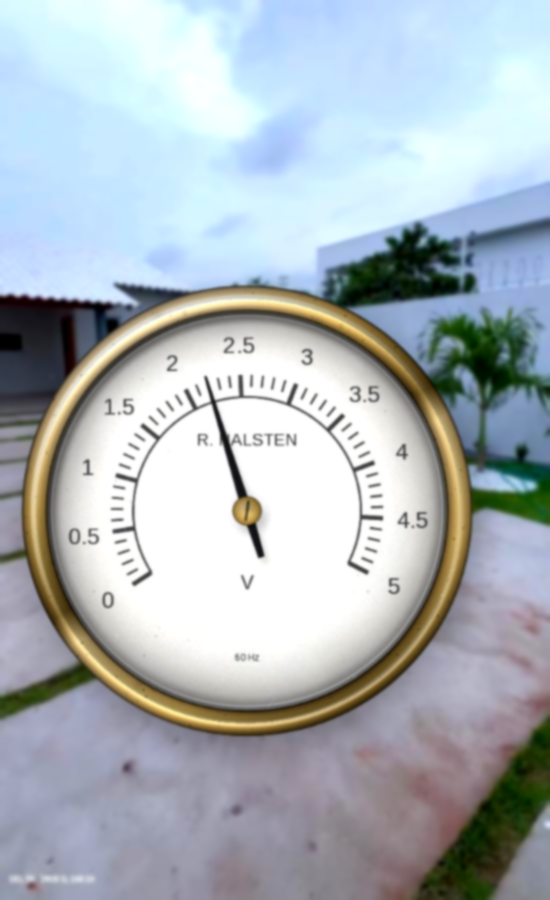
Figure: 2.2 V
